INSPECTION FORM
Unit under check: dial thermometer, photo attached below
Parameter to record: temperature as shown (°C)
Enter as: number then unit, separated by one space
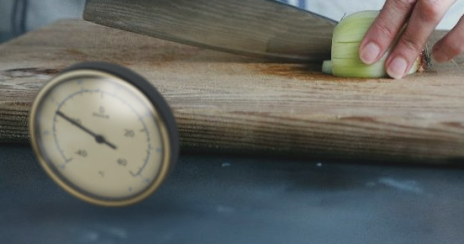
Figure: -20 °C
